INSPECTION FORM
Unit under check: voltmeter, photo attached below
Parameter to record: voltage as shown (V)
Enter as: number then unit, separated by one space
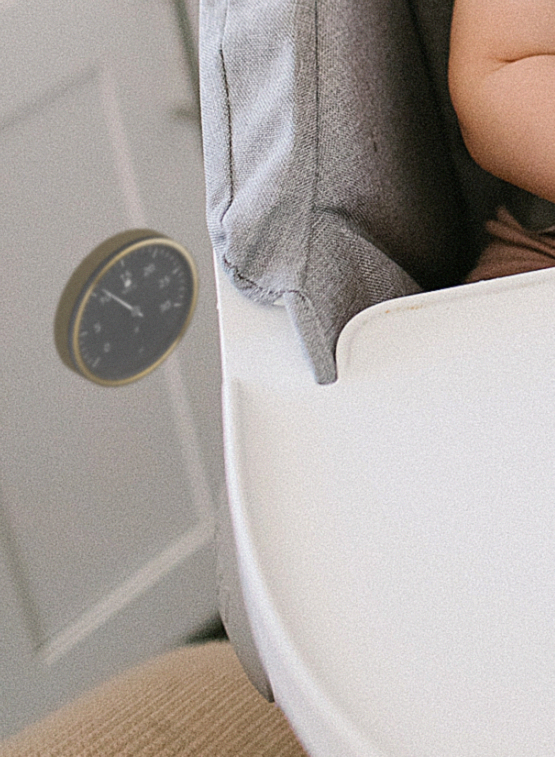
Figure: 11 V
